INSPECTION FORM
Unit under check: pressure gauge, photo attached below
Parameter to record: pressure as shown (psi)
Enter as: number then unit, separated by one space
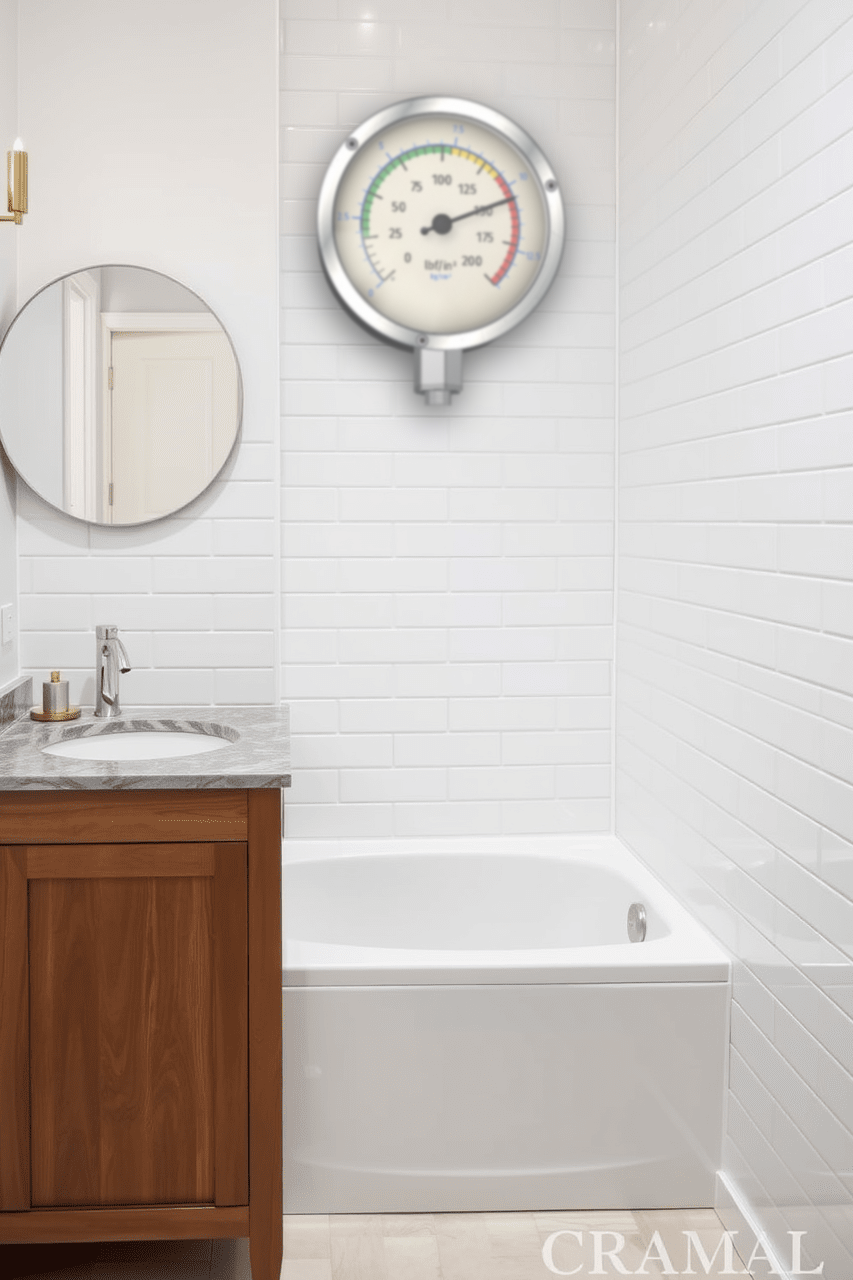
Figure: 150 psi
